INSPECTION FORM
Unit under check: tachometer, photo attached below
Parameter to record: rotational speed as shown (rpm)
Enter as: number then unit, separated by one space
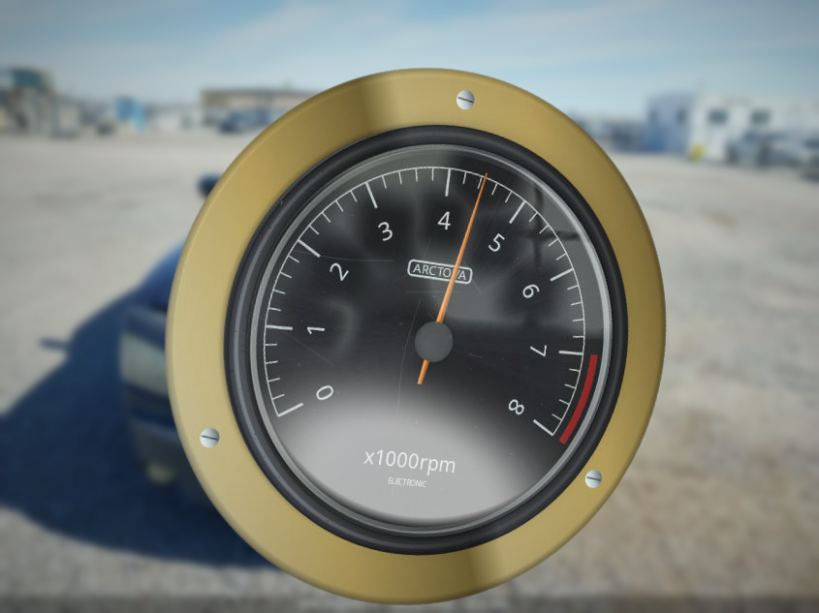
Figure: 4400 rpm
